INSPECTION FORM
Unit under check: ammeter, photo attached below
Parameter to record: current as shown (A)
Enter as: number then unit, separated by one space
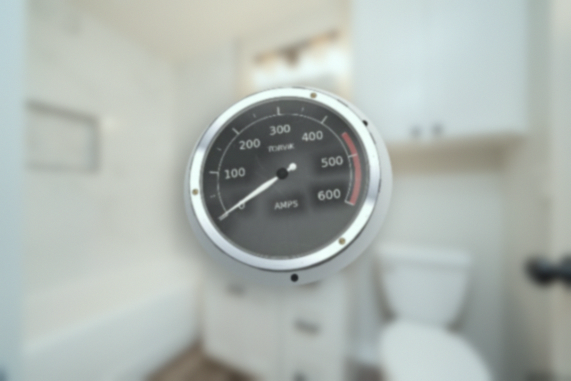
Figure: 0 A
